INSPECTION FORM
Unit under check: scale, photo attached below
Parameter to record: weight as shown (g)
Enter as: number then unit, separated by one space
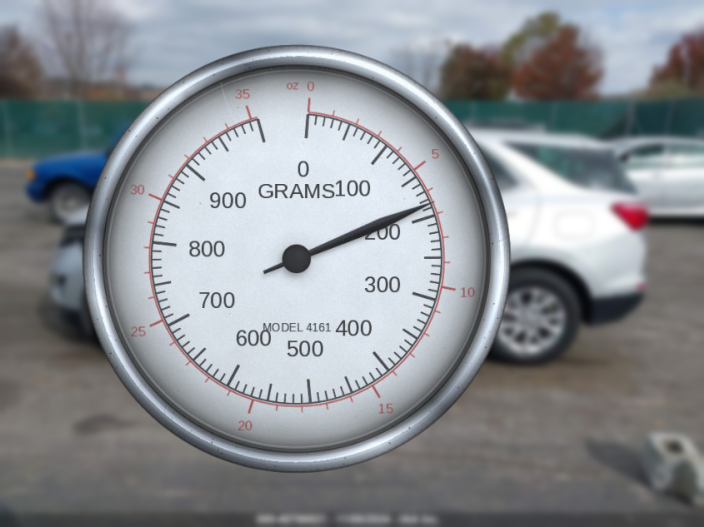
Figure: 185 g
